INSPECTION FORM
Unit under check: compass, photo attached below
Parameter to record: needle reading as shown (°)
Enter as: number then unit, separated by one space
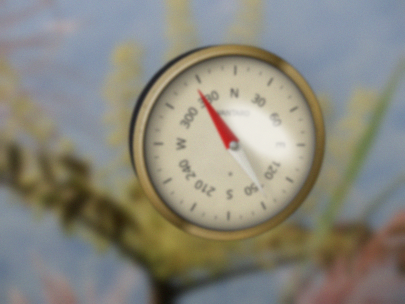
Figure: 325 °
